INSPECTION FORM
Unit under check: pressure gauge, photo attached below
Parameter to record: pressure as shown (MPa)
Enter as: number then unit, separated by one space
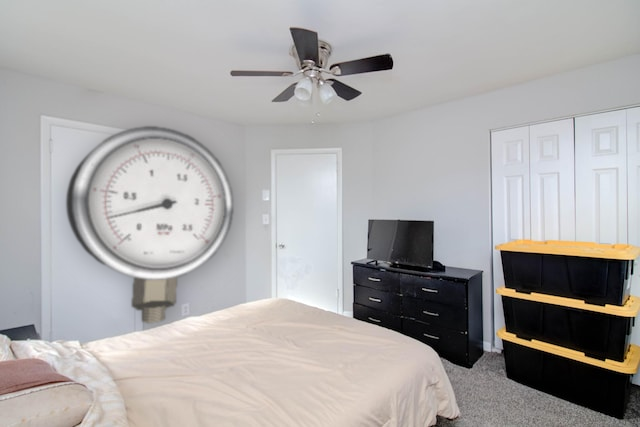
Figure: 0.25 MPa
